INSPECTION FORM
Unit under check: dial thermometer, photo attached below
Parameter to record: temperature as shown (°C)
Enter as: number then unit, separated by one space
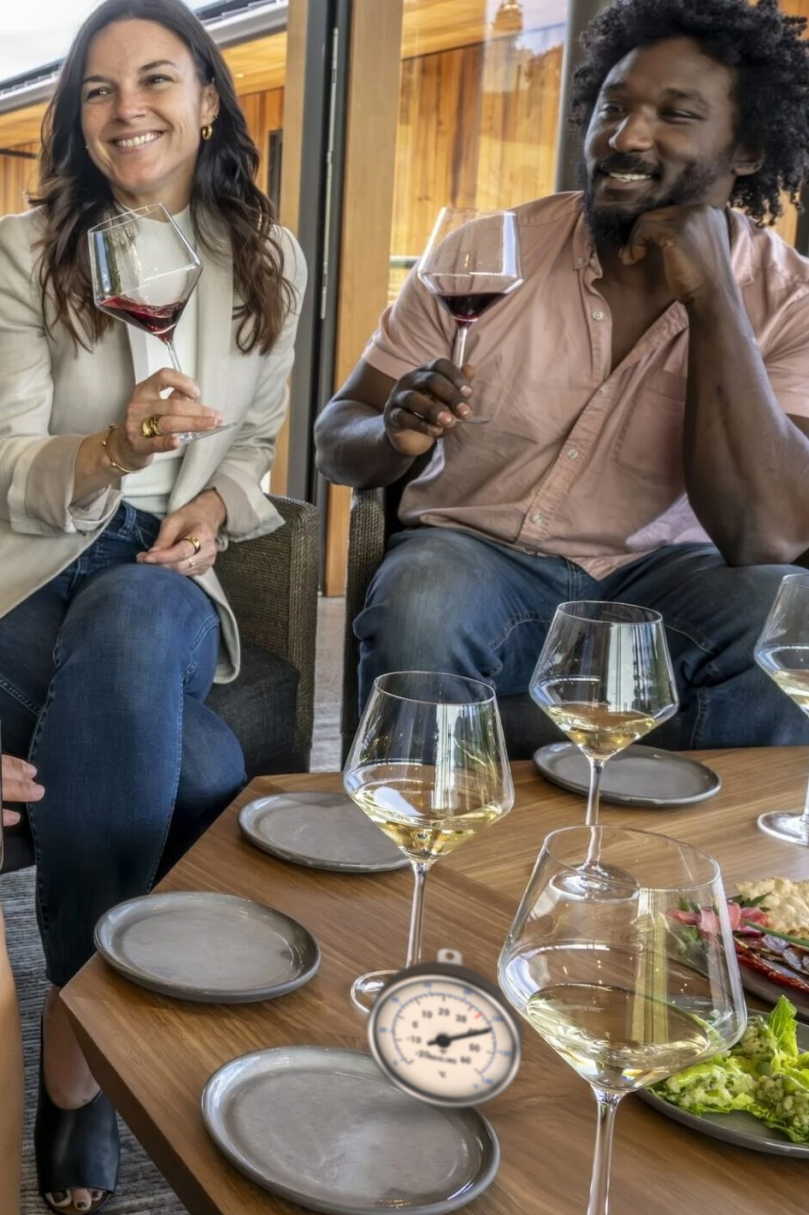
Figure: 40 °C
